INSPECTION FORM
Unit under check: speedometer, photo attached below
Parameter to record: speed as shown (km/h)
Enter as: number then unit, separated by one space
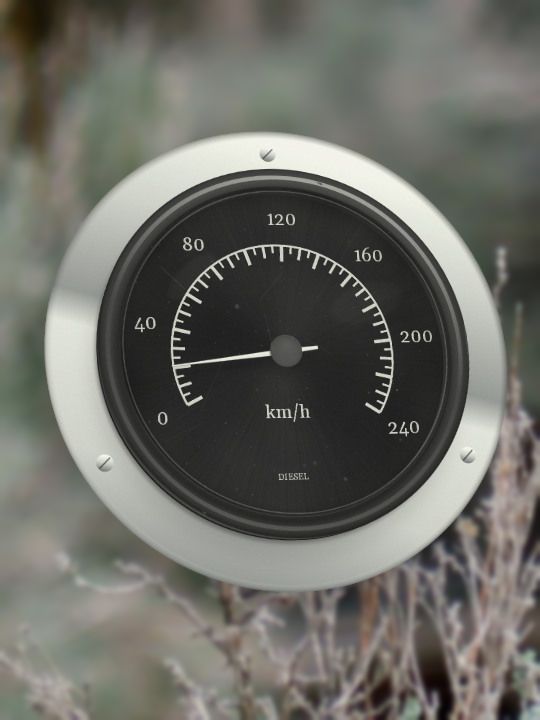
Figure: 20 km/h
